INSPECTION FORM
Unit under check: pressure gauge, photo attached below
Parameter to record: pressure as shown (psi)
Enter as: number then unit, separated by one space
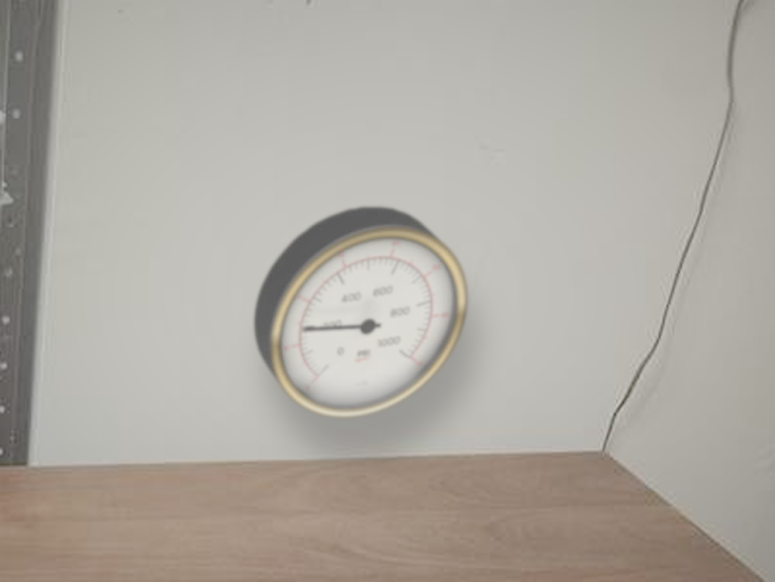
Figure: 200 psi
